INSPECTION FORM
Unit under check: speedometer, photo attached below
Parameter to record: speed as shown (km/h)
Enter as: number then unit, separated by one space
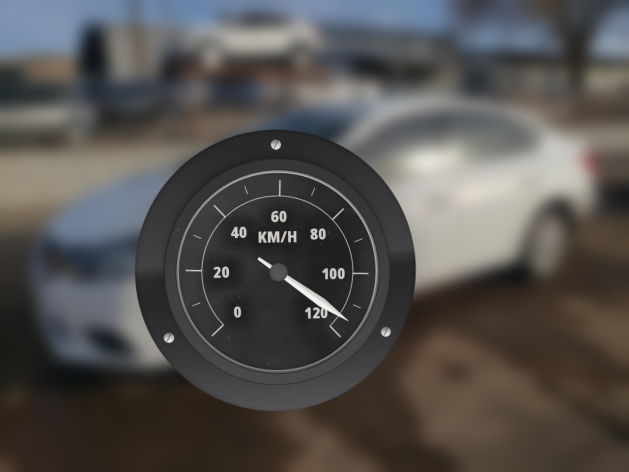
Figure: 115 km/h
